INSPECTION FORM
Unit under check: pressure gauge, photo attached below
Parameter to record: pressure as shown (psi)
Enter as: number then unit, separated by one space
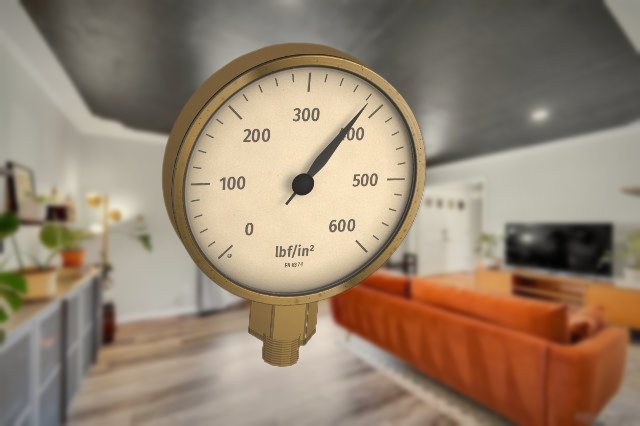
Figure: 380 psi
